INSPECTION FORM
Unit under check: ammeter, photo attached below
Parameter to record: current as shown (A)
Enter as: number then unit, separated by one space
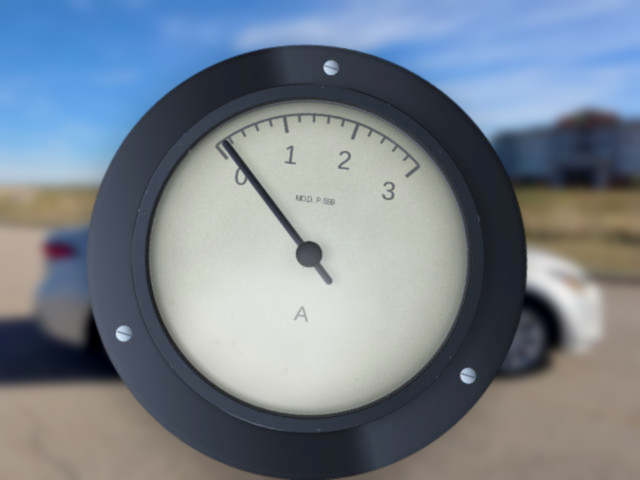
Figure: 0.1 A
